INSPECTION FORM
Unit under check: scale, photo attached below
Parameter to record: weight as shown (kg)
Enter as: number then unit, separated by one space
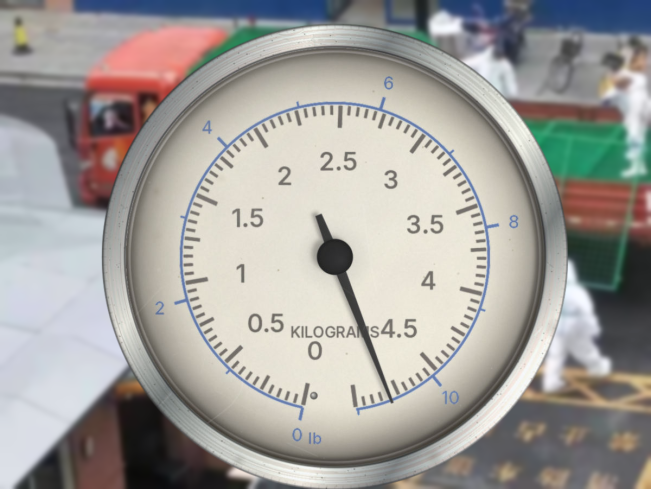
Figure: 4.8 kg
